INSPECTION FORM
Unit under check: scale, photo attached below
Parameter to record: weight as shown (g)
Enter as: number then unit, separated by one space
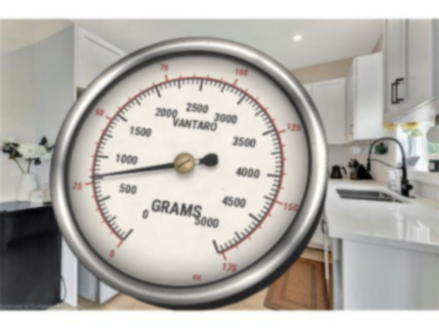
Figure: 750 g
